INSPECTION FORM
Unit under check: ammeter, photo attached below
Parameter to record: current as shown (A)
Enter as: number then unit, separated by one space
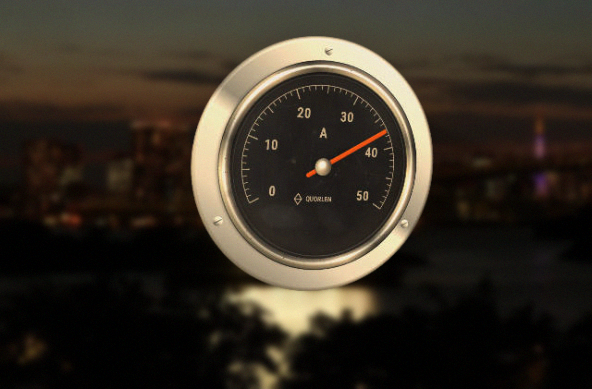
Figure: 37 A
